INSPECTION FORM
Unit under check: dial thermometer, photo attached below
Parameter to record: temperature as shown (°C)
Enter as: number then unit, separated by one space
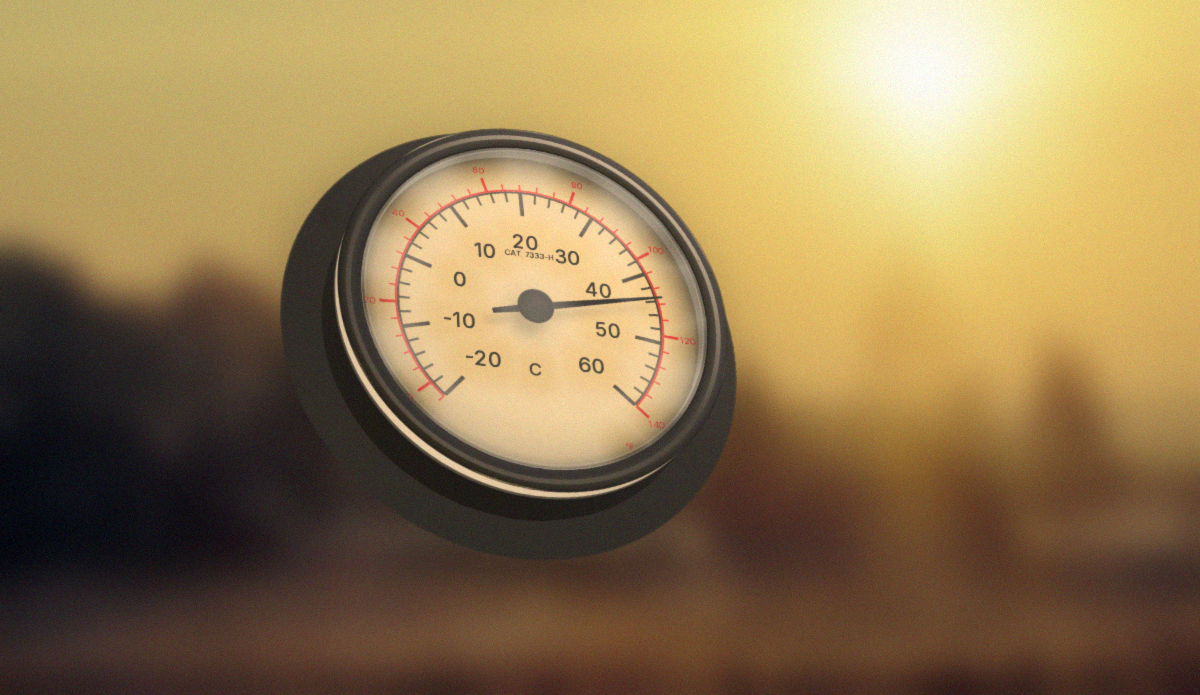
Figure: 44 °C
